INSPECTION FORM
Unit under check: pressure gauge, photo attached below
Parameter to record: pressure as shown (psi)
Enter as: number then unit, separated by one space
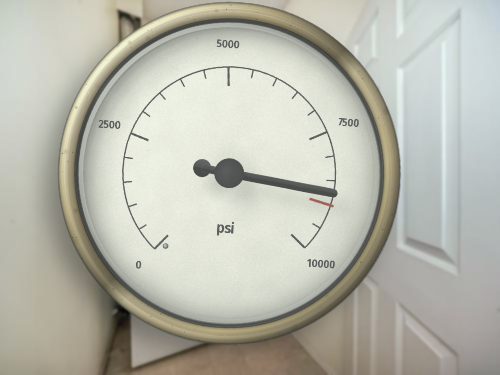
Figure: 8750 psi
